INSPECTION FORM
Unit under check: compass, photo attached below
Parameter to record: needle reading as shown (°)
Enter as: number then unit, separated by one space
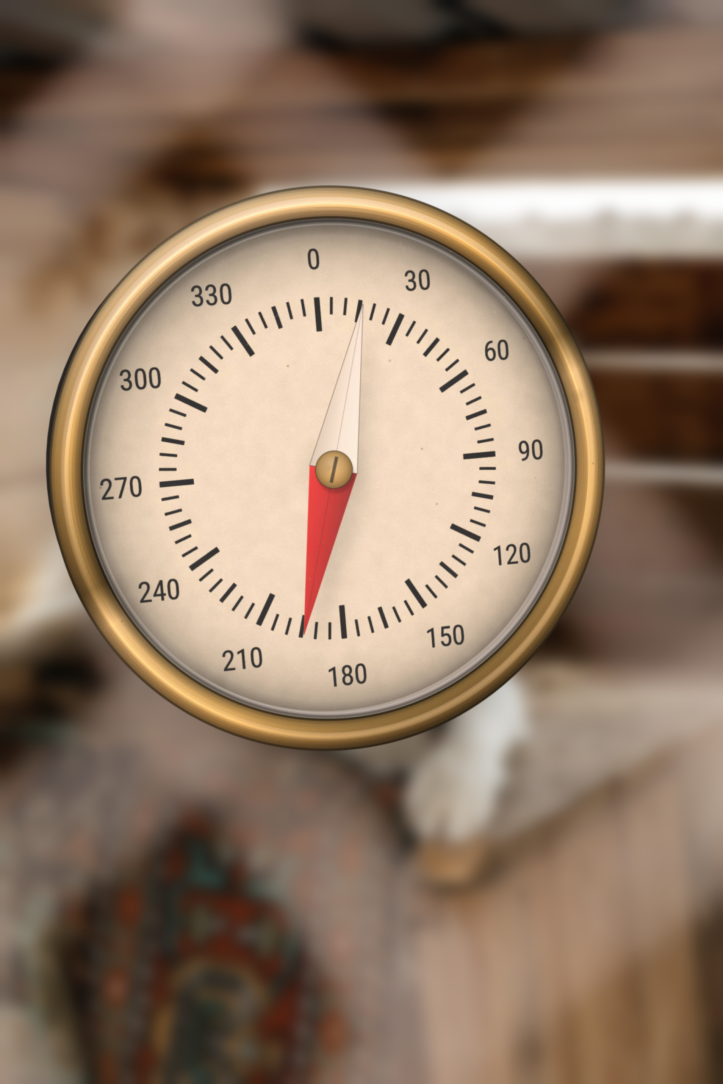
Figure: 195 °
